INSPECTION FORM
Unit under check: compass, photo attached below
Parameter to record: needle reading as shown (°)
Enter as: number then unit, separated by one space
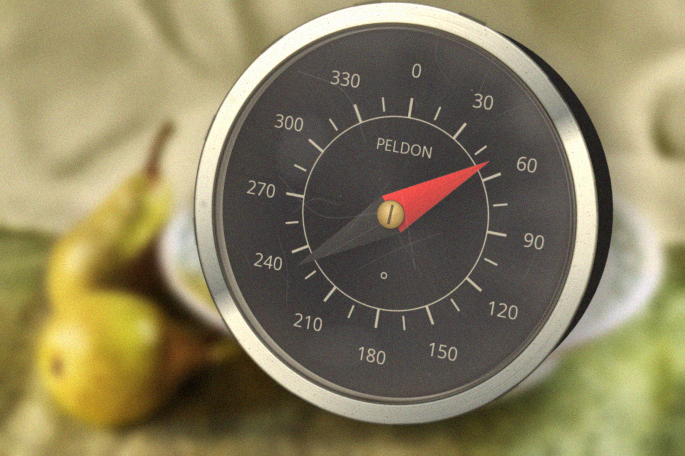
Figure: 52.5 °
